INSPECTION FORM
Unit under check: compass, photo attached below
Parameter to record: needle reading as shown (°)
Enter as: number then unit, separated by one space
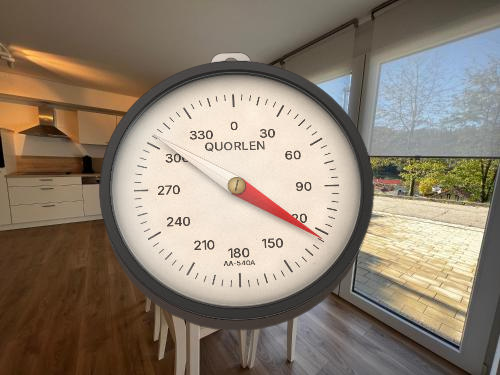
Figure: 125 °
